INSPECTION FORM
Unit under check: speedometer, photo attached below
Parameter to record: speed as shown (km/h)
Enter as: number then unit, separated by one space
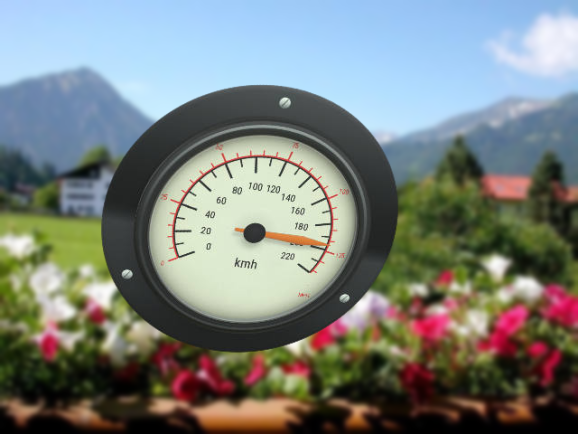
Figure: 195 km/h
